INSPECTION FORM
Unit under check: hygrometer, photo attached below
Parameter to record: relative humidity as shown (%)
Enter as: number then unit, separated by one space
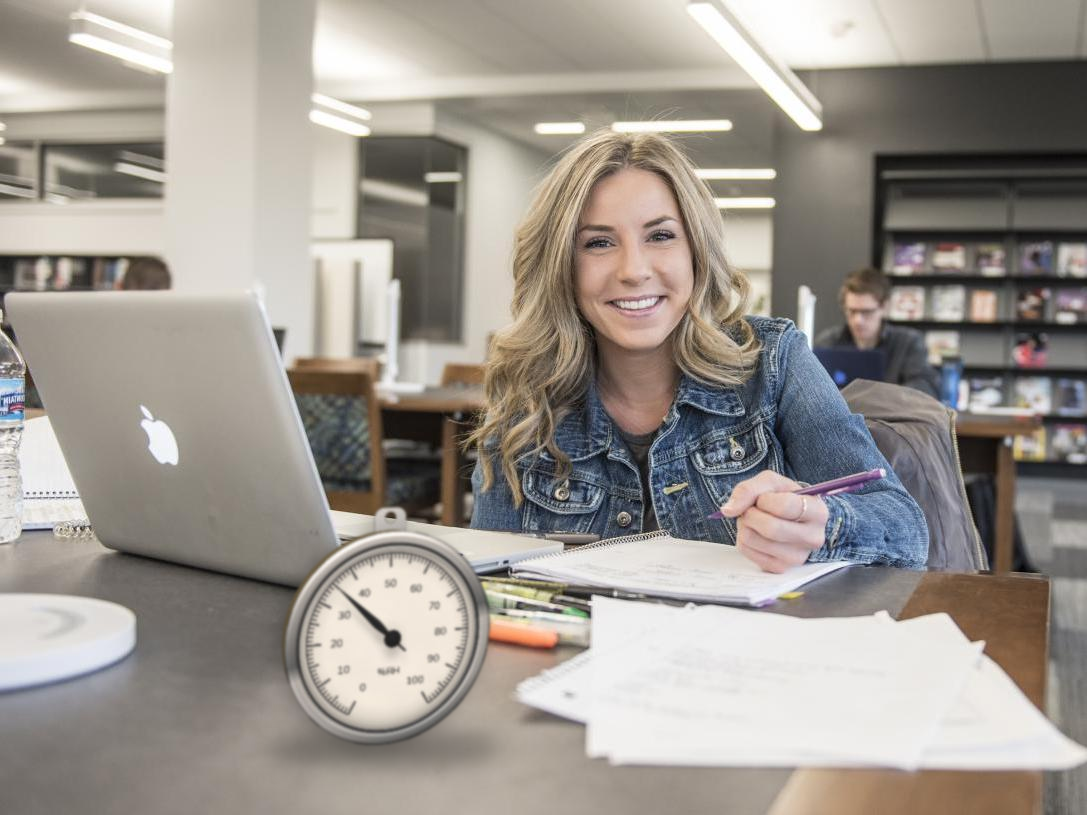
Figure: 35 %
